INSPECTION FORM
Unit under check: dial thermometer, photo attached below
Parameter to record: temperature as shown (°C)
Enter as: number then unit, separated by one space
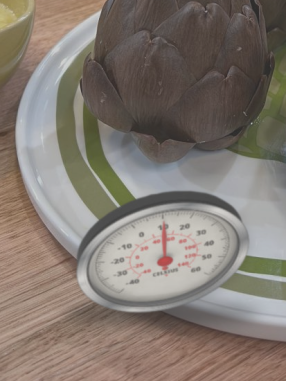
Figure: 10 °C
